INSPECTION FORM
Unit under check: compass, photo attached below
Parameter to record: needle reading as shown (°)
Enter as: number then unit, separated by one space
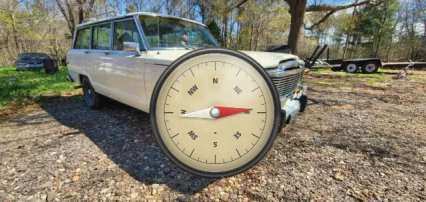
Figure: 85 °
